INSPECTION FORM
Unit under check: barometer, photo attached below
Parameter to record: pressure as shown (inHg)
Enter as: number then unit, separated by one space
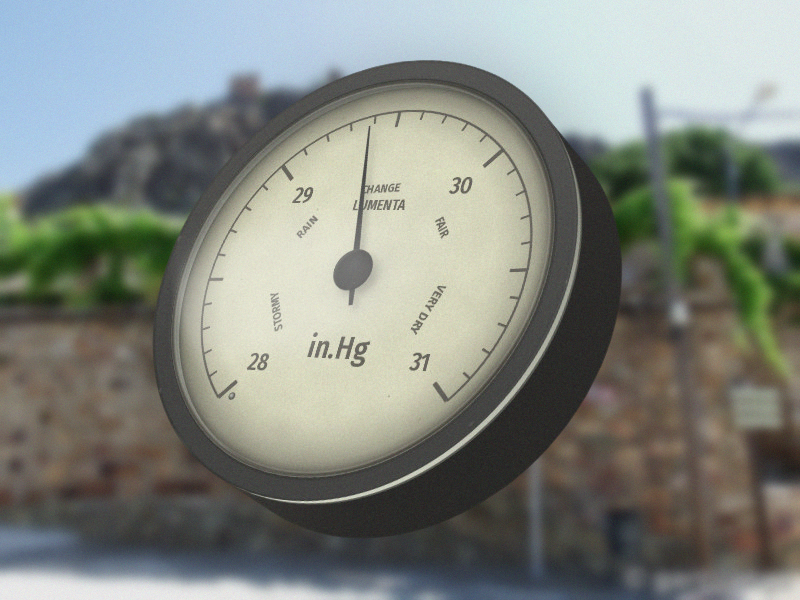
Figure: 29.4 inHg
